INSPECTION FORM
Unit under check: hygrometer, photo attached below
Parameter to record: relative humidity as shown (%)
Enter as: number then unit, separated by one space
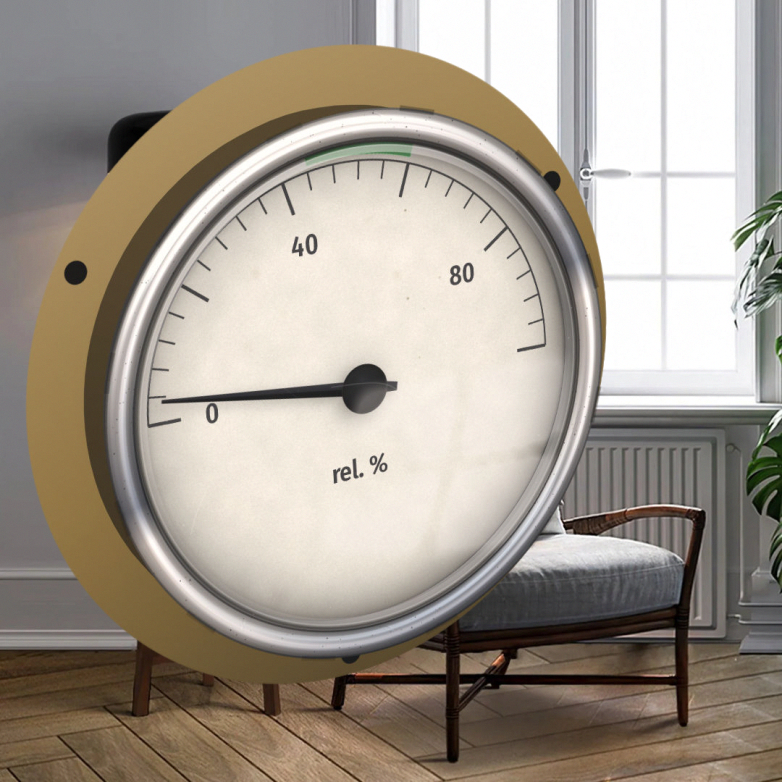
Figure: 4 %
